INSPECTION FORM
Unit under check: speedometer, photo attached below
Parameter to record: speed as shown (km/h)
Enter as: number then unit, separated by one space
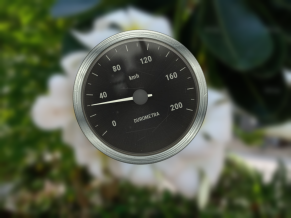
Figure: 30 km/h
